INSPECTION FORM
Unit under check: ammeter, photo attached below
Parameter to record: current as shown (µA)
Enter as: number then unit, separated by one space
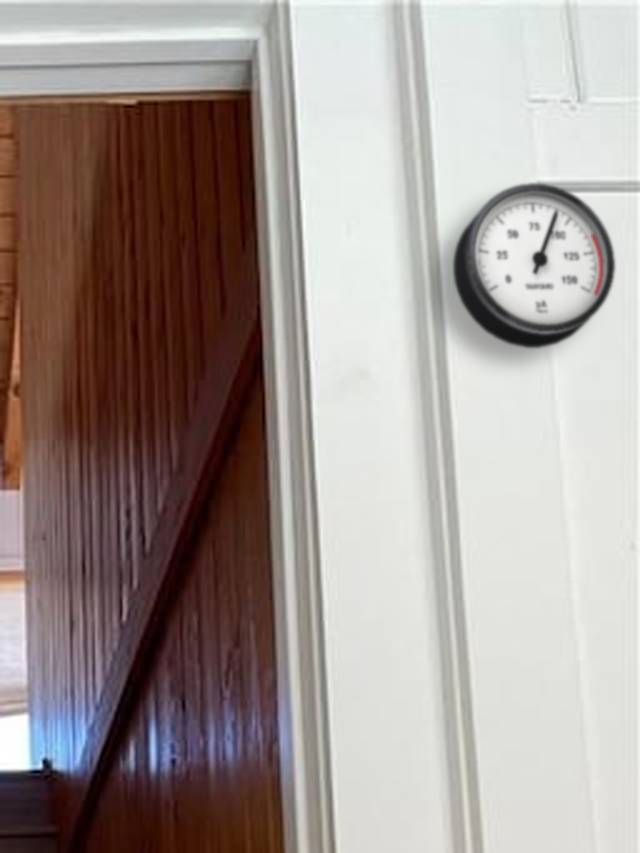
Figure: 90 µA
